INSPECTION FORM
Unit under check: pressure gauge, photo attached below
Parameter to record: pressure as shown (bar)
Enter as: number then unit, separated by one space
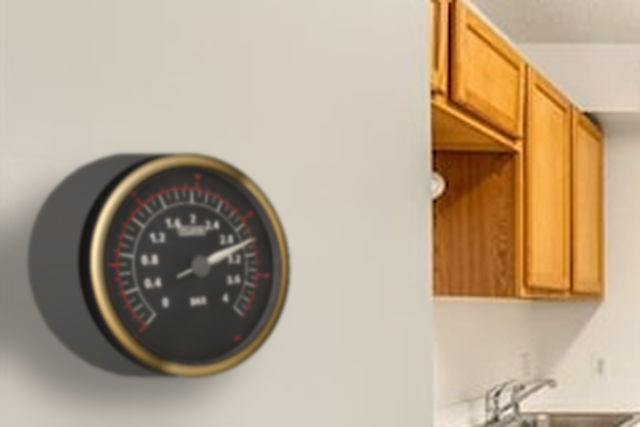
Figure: 3 bar
